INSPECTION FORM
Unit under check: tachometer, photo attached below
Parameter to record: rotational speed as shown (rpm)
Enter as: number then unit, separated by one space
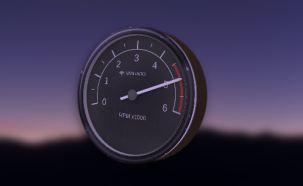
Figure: 5000 rpm
